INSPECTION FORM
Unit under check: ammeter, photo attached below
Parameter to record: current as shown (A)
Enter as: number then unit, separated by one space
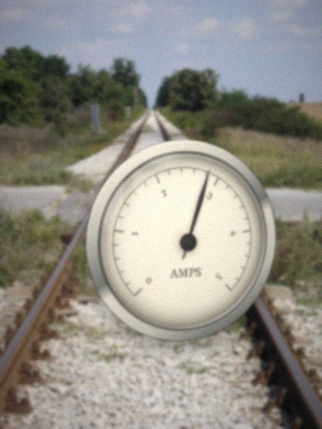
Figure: 2.8 A
